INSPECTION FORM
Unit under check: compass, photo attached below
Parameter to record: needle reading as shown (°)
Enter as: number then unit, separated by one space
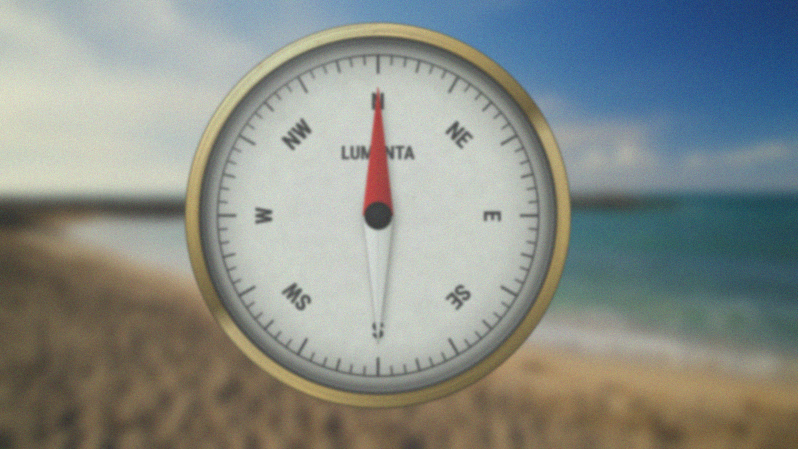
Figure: 0 °
